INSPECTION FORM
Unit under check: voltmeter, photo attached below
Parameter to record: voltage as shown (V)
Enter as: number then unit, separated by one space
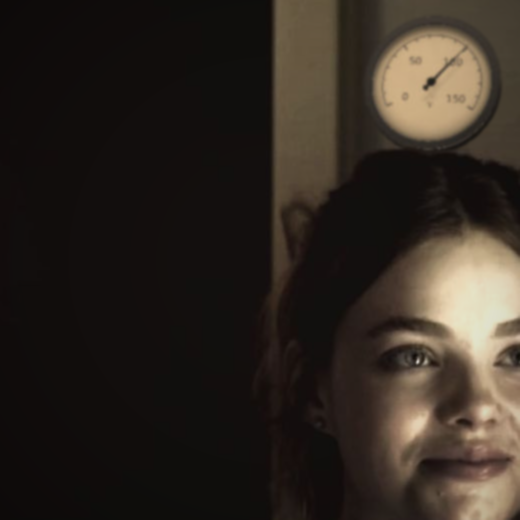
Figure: 100 V
